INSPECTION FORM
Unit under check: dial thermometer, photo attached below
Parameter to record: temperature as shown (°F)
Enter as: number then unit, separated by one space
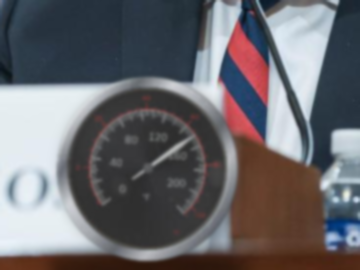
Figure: 150 °F
